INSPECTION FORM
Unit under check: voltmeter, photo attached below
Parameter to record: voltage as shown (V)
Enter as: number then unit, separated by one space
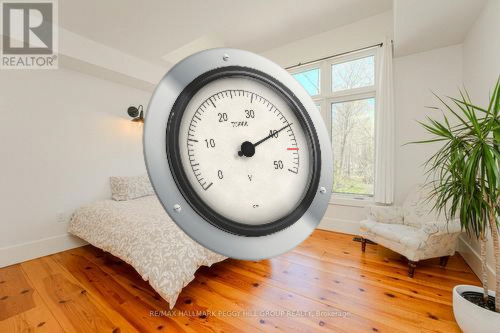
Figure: 40 V
